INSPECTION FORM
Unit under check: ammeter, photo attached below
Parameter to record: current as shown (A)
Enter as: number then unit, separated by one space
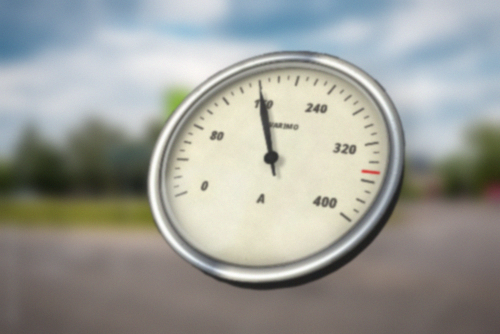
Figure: 160 A
